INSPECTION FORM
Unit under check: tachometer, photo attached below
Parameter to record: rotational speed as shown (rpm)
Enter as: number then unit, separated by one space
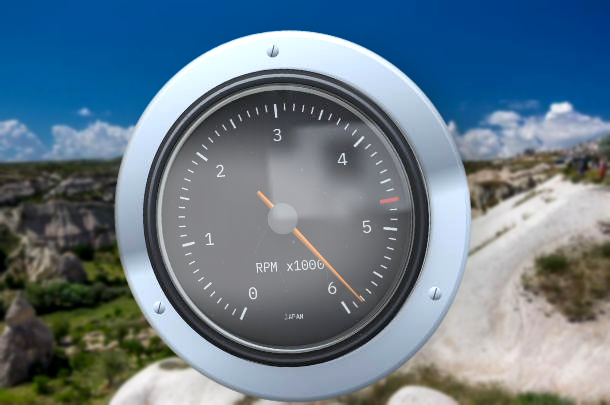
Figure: 5800 rpm
